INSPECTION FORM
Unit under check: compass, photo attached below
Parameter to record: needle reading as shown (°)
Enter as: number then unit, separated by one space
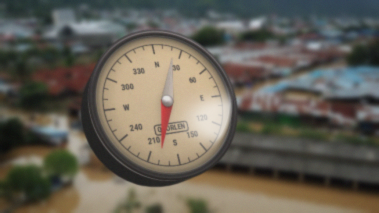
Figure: 200 °
